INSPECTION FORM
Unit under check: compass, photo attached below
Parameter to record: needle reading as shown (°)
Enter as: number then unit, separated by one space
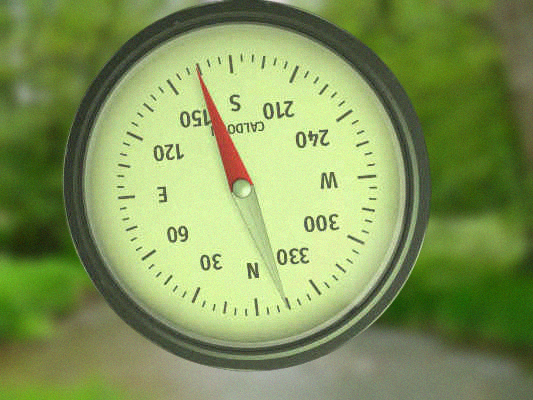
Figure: 165 °
